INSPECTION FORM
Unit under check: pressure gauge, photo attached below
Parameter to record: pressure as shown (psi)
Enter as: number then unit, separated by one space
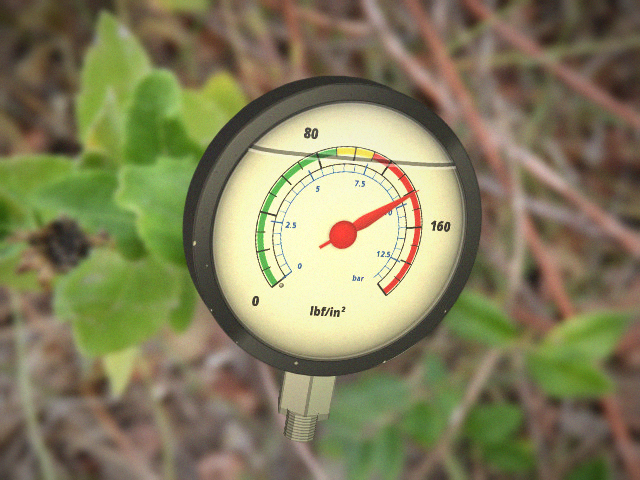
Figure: 140 psi
